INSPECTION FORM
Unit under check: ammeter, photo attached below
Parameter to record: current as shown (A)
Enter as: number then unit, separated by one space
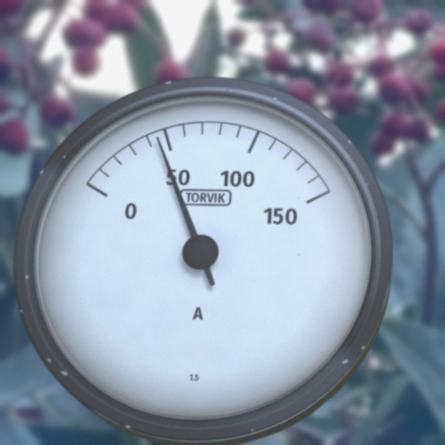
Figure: 45 A
